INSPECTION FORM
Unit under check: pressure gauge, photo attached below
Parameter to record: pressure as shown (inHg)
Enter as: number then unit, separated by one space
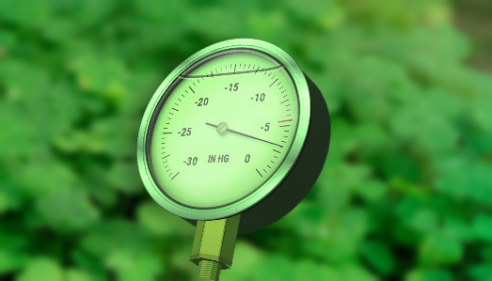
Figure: -3 inHg
